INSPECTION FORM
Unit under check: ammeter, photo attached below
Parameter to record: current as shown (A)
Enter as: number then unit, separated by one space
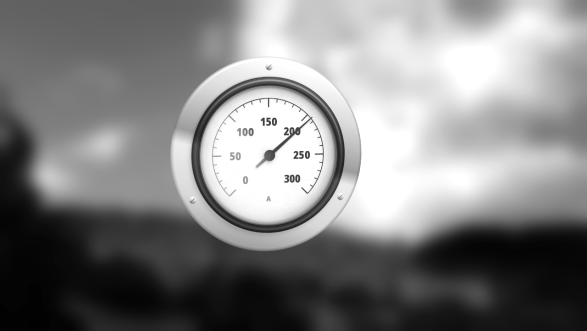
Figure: 205 A
